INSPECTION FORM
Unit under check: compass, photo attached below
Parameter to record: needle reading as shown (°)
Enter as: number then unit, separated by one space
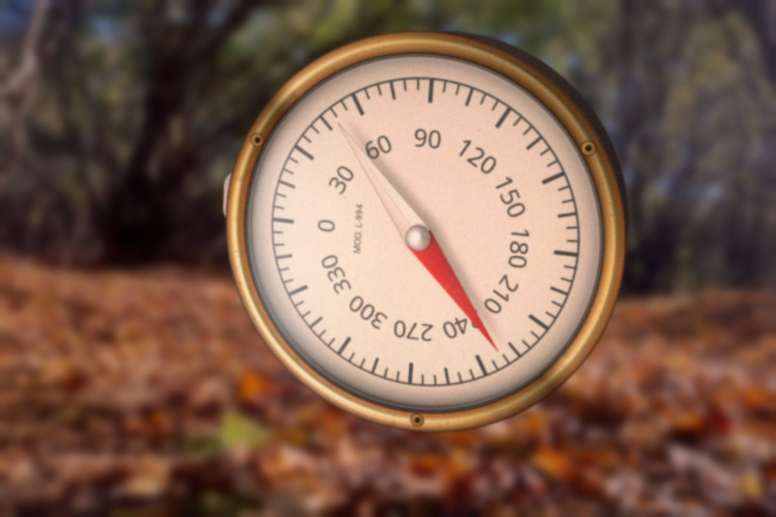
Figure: 230 °
